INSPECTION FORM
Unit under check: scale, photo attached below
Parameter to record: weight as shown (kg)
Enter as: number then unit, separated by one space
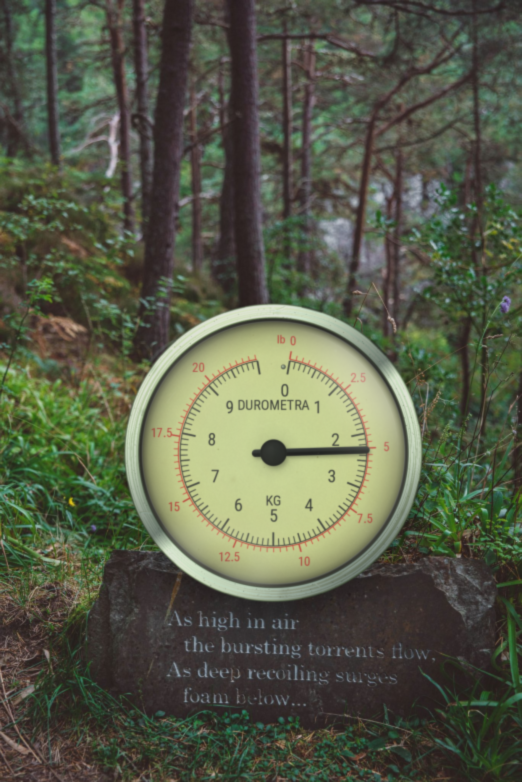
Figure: 2.3 kg
